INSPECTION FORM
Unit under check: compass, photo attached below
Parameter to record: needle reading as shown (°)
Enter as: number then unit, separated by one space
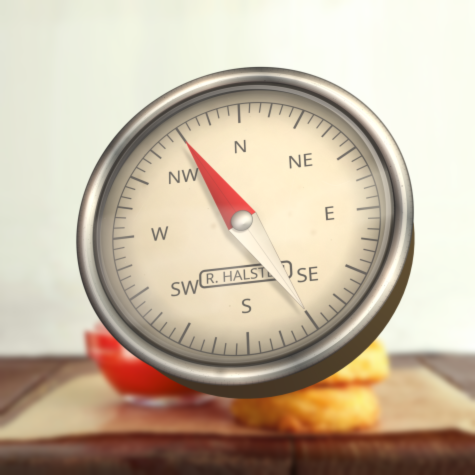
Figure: 330 °
